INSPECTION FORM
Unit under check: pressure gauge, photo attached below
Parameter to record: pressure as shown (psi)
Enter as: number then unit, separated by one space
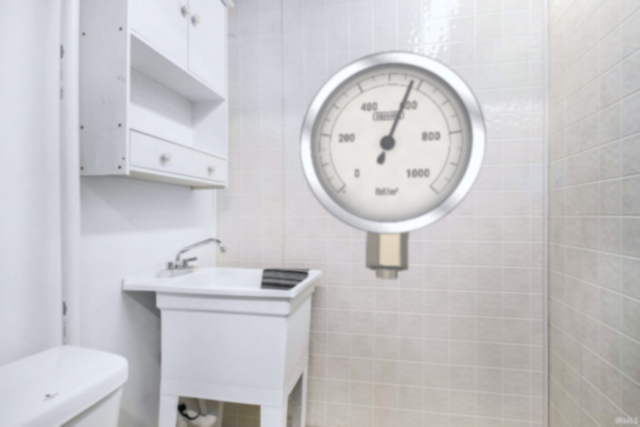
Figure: 575 psi
